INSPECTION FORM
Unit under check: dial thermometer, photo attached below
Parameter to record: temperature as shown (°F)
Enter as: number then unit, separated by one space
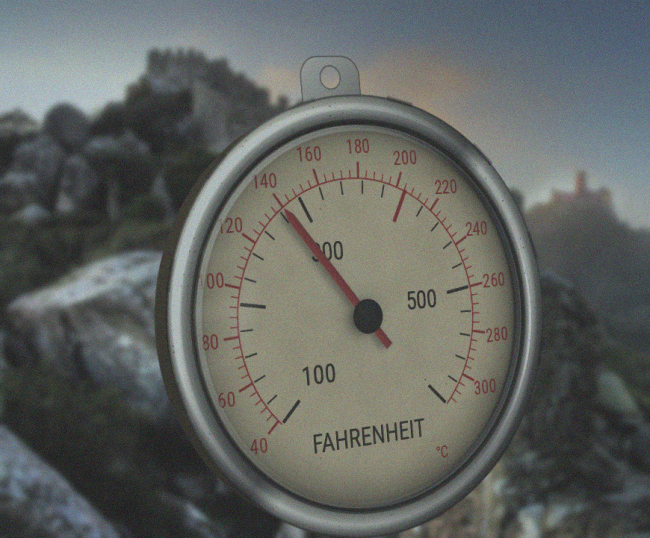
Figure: 280 °F
